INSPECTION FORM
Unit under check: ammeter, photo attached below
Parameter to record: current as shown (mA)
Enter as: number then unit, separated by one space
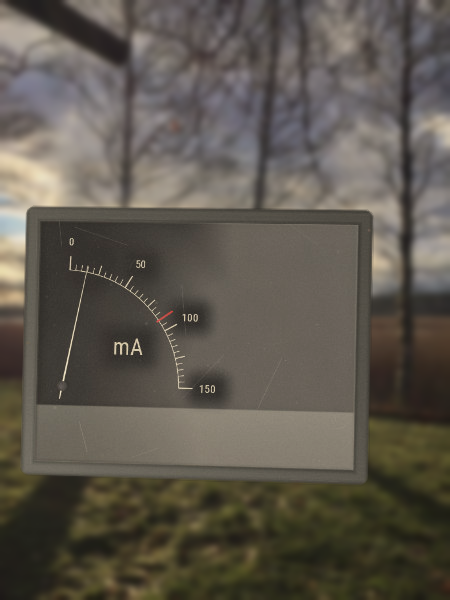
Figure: 15 mA
